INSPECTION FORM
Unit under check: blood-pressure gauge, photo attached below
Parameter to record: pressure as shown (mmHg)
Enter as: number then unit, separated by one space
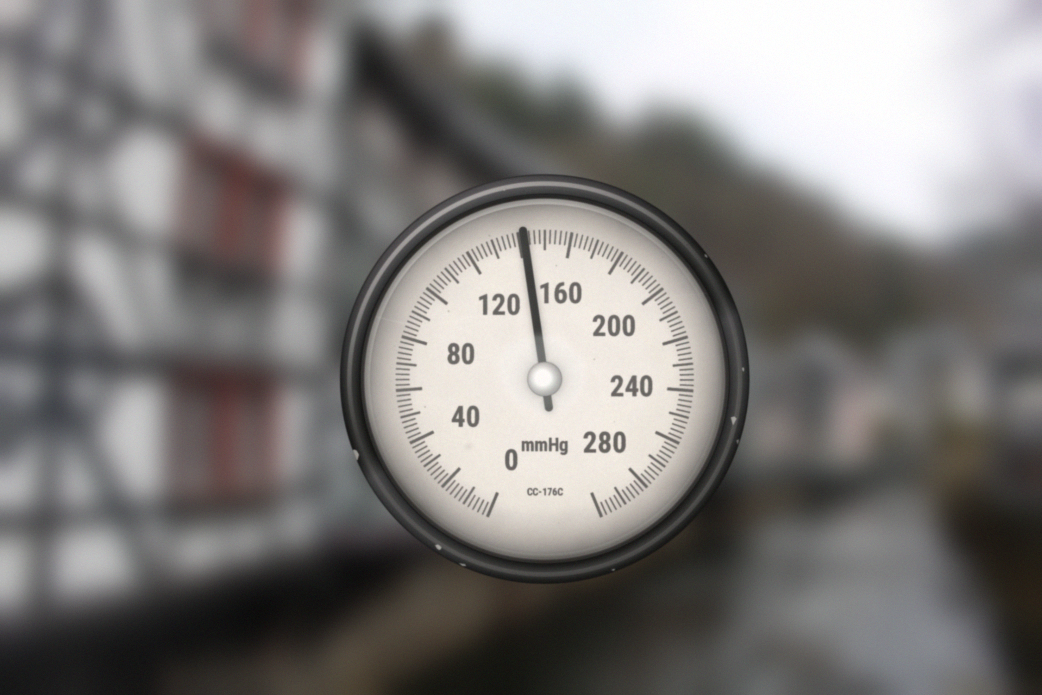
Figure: 142 mmHg
